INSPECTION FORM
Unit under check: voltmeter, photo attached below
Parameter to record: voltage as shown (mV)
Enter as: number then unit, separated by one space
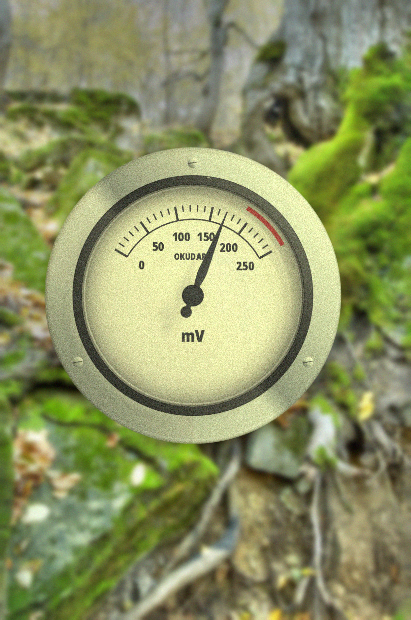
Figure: 170 mV
